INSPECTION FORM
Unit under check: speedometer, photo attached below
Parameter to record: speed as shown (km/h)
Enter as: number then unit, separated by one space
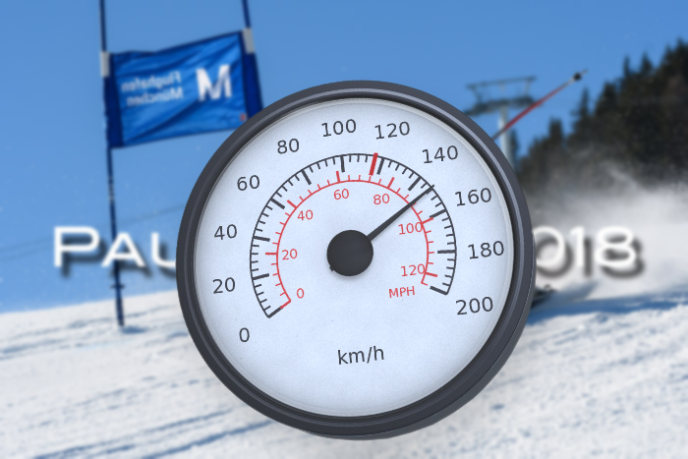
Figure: 148 km/h
